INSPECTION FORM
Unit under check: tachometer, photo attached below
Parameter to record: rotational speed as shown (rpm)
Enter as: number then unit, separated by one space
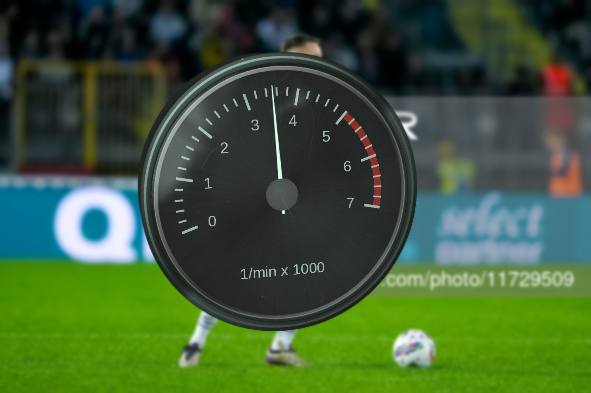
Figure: 3500 rpm
